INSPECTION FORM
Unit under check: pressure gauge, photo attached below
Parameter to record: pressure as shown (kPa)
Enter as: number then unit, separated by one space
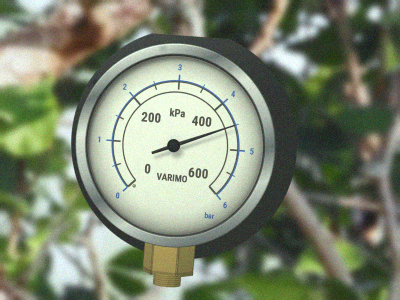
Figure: 450 kPa
